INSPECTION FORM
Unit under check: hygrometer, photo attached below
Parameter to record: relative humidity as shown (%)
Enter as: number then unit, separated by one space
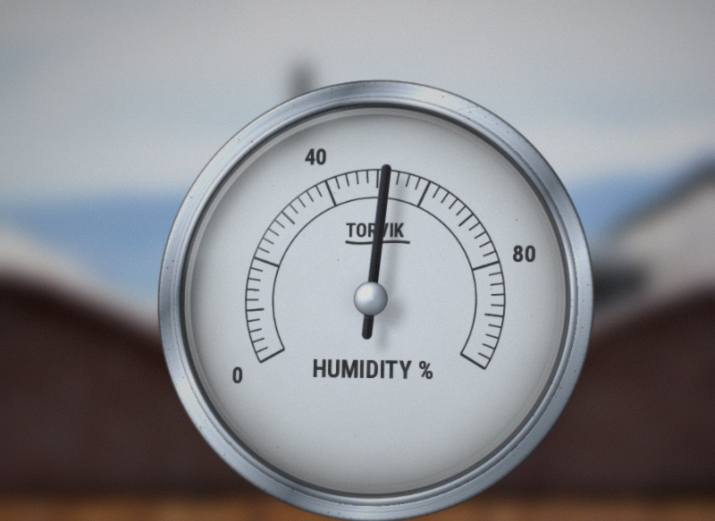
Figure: 52 %
